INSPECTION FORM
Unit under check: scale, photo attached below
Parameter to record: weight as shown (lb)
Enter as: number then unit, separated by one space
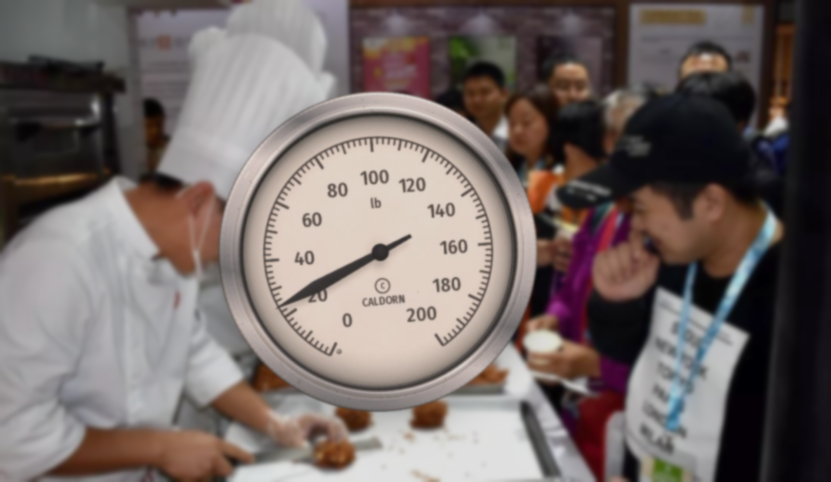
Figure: 24 lb
